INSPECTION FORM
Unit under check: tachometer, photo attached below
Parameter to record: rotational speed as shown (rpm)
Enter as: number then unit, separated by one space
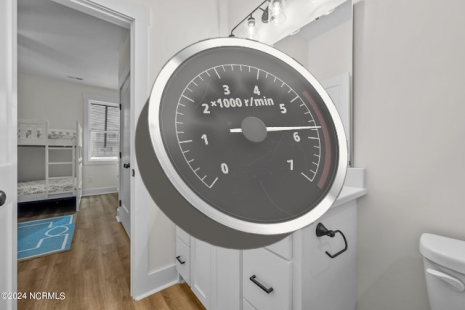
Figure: 5800 rpm
